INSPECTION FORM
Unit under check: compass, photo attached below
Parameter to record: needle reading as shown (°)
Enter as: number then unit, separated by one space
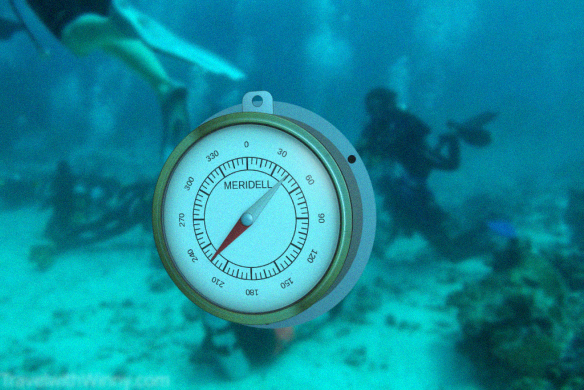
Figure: 225 °
